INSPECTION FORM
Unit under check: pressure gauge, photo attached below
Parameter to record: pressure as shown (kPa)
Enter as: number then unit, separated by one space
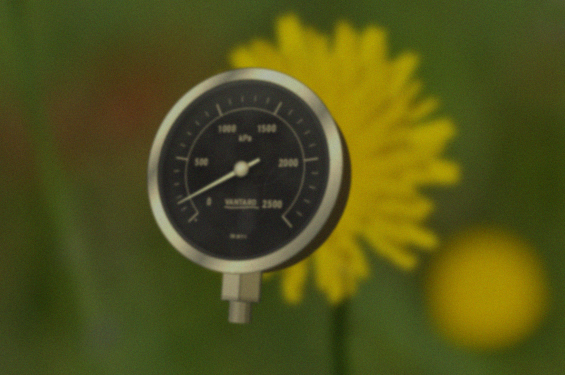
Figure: 150 kPa
